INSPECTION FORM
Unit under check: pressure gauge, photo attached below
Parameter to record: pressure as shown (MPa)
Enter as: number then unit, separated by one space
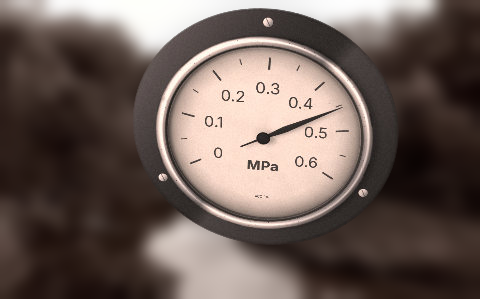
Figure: 0.45 MPa
